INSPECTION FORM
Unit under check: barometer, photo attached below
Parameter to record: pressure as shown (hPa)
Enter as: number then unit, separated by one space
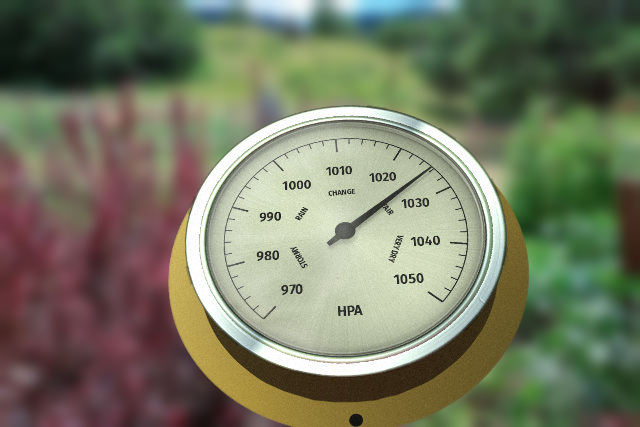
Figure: 1026 hPa
